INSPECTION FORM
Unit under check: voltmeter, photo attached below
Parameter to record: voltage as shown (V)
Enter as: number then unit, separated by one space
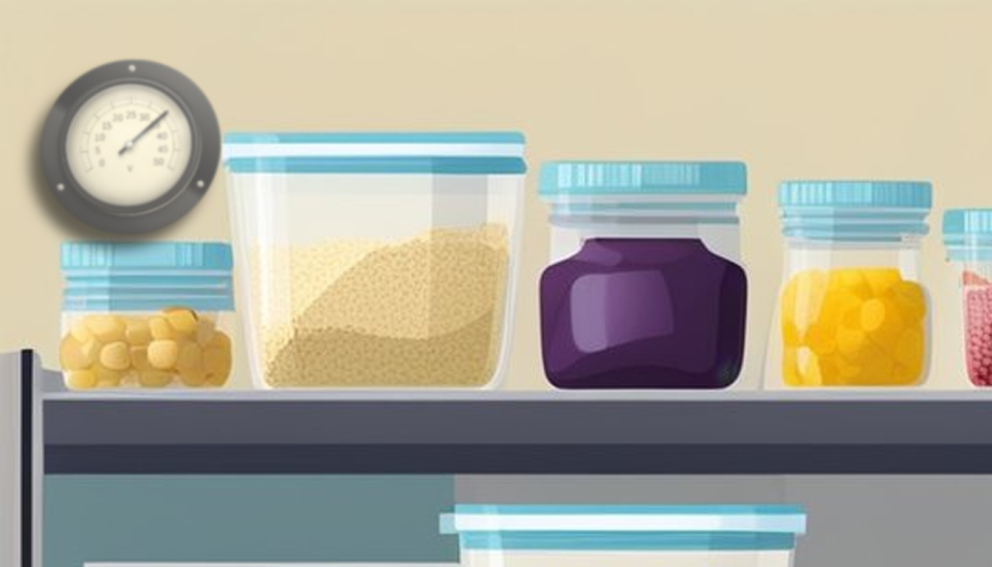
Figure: 35 V
